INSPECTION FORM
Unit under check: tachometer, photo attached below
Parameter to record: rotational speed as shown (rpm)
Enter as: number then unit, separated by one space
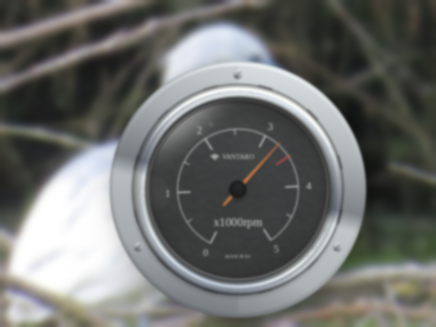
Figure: 3250 rpm
